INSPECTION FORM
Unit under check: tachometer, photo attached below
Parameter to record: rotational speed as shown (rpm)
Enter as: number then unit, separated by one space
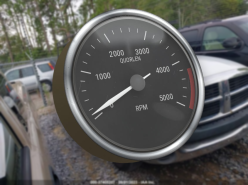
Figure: 100 rpm
